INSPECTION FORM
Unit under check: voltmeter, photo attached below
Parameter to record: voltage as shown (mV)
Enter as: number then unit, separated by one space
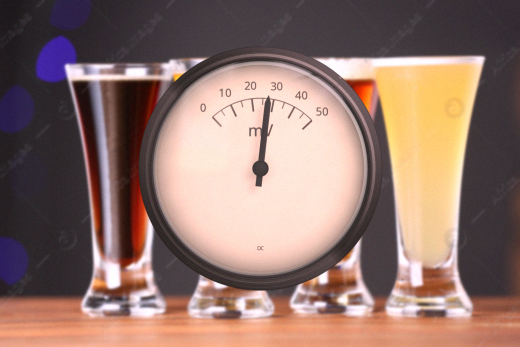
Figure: 27.5 mV
